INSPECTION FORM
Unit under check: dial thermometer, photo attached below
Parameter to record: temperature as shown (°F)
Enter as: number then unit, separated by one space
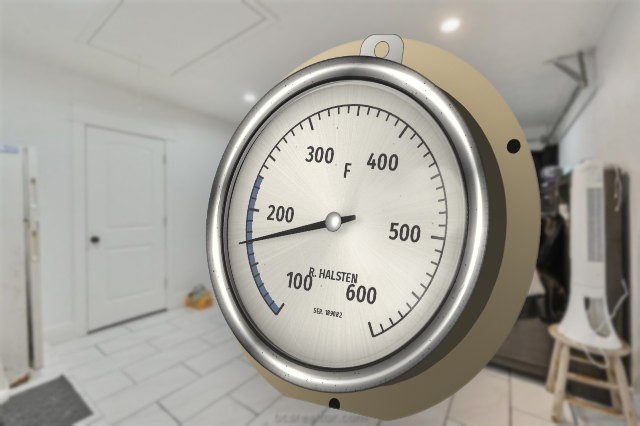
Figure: 170 °F
